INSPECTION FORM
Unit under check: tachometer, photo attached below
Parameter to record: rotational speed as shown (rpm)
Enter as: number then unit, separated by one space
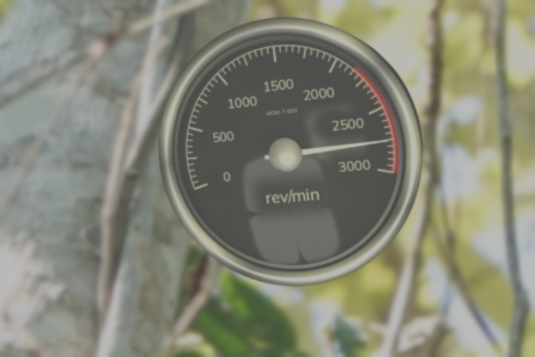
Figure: 2750 rpm
